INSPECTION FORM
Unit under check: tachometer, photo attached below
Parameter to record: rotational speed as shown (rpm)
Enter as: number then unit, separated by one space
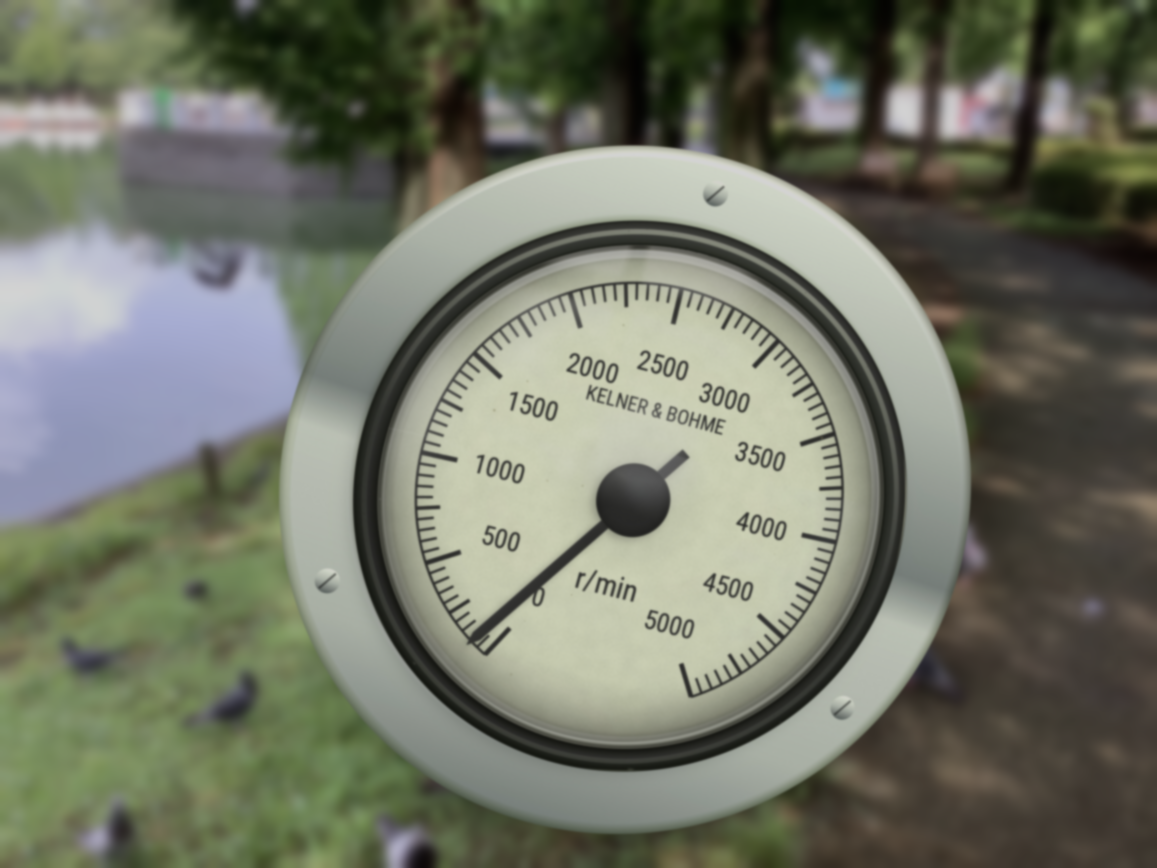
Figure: 100 rpm
